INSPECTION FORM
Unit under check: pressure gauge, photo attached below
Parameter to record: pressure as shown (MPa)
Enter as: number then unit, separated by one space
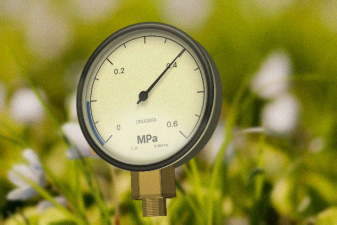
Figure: 0.4 MPa
